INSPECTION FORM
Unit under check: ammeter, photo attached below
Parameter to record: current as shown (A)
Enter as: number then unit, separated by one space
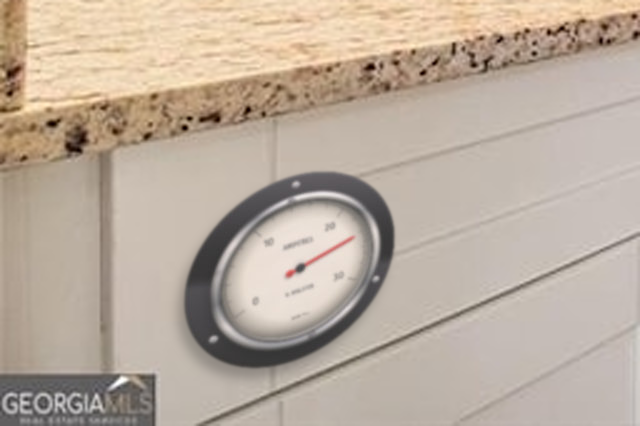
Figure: 24 A
